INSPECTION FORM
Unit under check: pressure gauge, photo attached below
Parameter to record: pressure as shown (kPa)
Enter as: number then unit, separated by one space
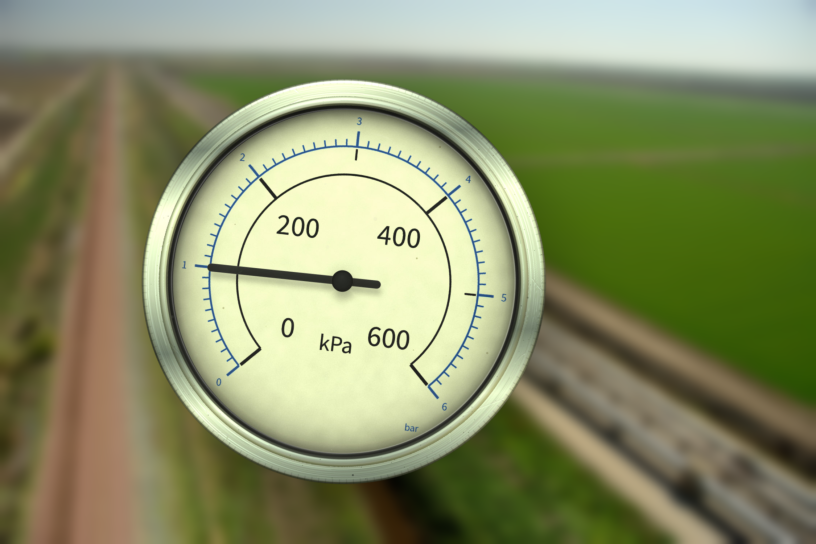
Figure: 100 kPa
